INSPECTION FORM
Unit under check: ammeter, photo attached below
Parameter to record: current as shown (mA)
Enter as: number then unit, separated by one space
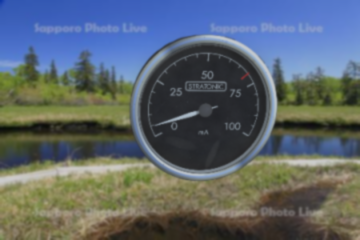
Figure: 5 mA
